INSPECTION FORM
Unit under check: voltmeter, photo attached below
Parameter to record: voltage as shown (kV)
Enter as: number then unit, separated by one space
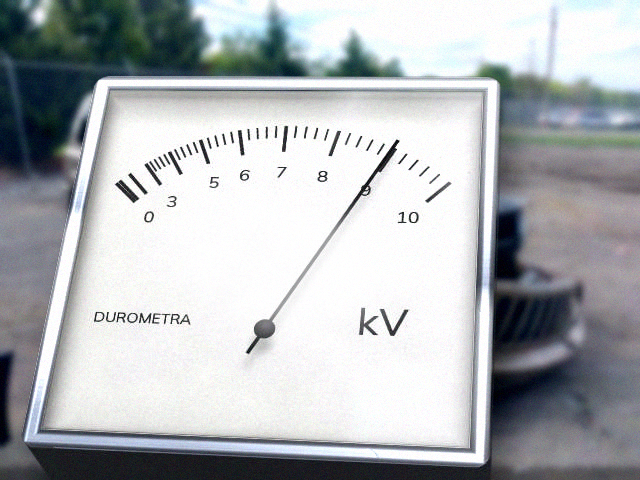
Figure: 9 kV
